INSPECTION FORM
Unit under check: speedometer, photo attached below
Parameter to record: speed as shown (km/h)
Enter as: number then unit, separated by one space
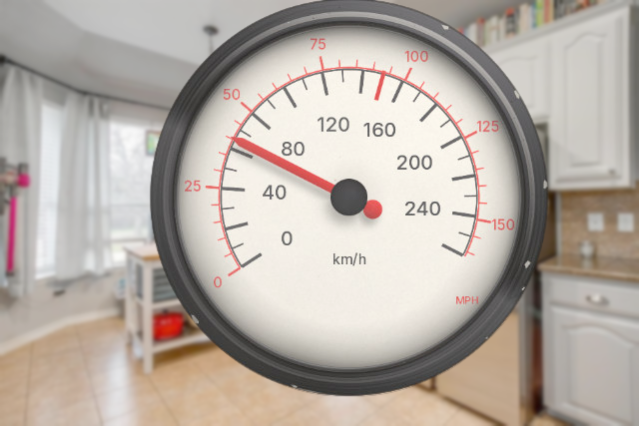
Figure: 65 km/h
